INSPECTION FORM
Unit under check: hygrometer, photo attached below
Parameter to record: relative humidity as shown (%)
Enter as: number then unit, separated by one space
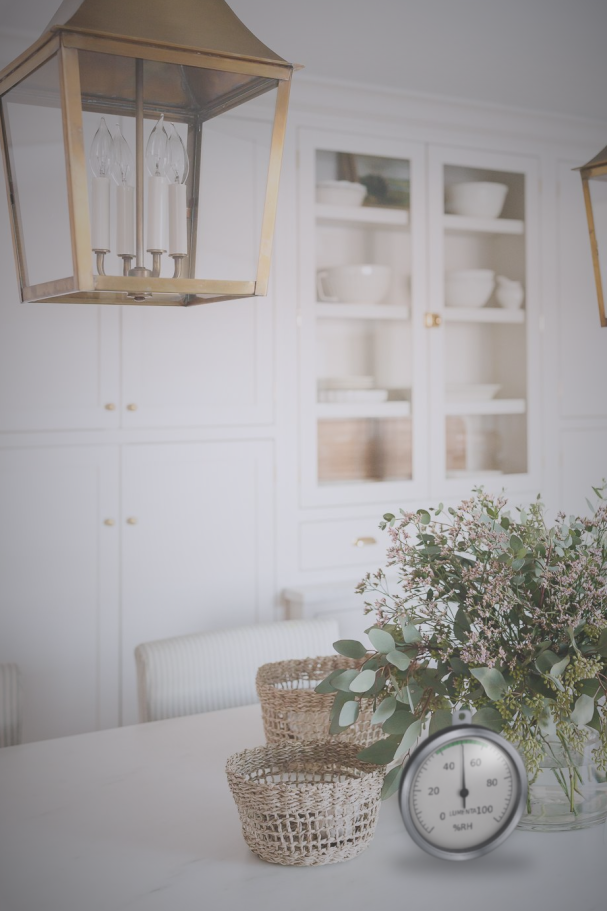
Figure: 50 %
